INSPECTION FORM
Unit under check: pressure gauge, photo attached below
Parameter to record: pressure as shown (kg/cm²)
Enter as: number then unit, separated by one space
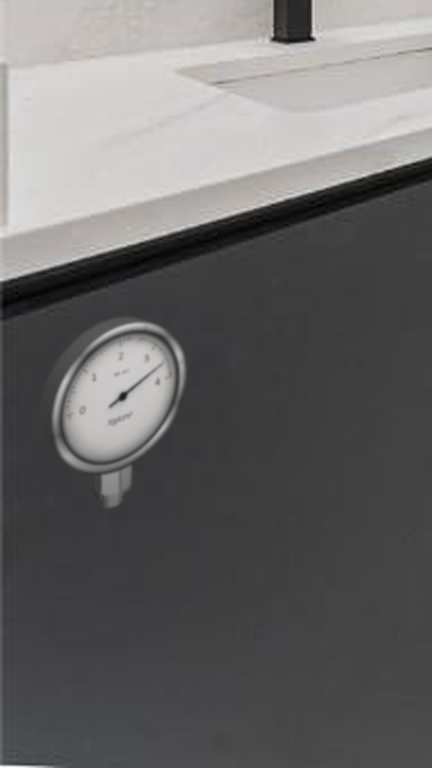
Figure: 3.5 kg/cm²
